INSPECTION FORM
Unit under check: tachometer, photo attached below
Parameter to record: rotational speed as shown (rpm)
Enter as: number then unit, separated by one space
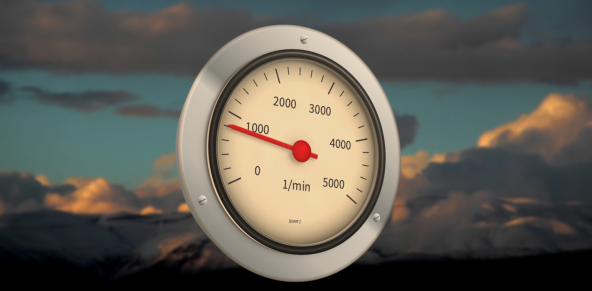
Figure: 800 rpm
